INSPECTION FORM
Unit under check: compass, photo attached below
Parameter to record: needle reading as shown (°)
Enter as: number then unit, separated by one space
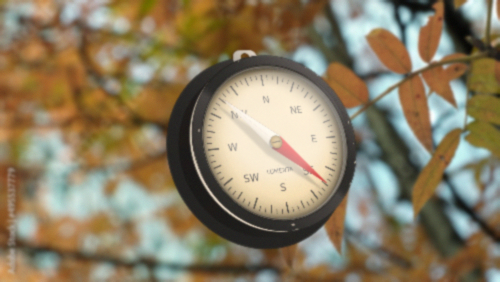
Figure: 135 °
